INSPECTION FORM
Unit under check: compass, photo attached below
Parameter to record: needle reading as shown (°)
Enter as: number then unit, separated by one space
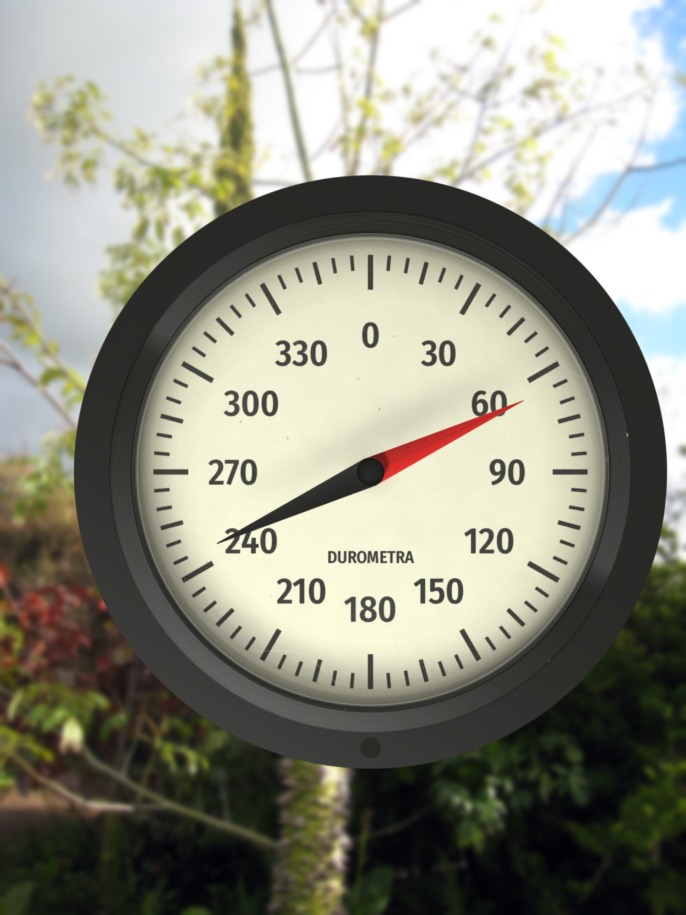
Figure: 65 °
